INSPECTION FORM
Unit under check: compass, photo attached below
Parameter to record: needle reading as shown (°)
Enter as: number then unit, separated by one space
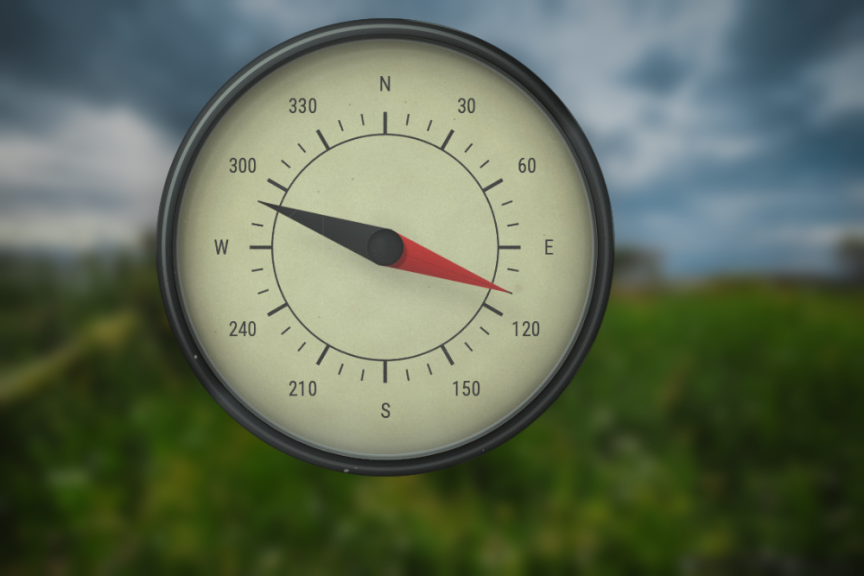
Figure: 110 °
